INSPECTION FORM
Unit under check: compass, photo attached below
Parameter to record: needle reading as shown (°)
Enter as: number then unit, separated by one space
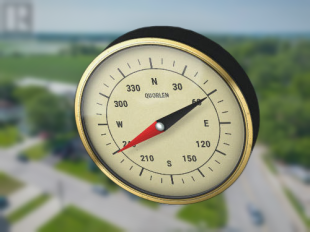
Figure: 240 °
